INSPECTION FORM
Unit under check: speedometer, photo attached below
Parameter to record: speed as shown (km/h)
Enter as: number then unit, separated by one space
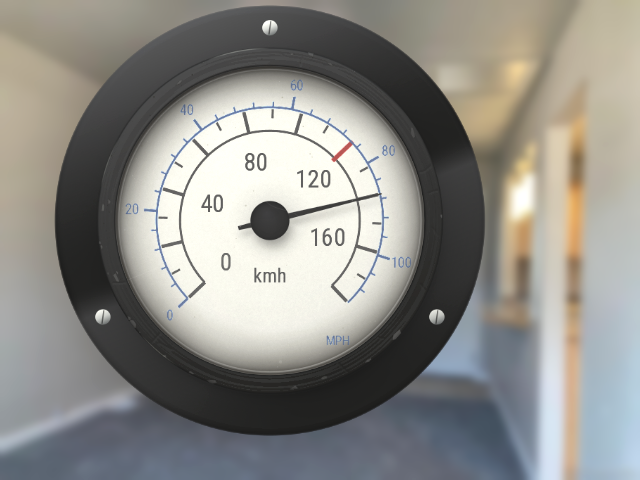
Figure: 140 km/h
